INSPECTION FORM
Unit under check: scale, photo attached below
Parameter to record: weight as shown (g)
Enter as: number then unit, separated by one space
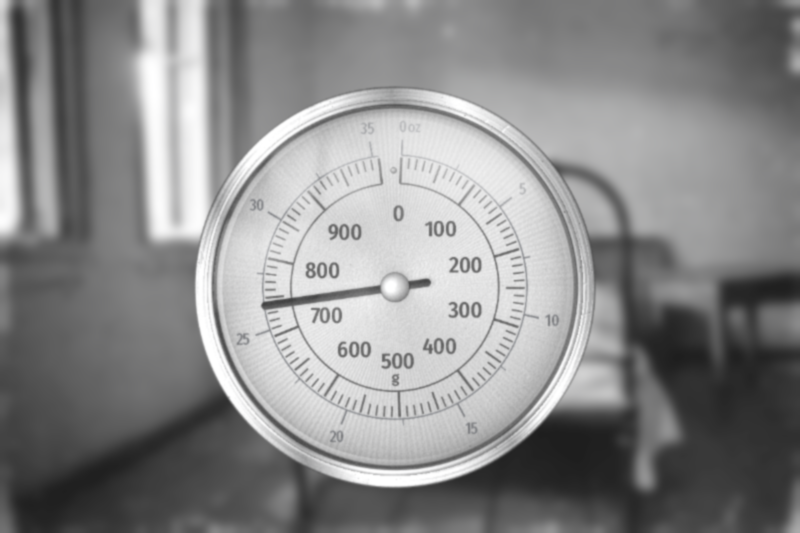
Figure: 740 g
